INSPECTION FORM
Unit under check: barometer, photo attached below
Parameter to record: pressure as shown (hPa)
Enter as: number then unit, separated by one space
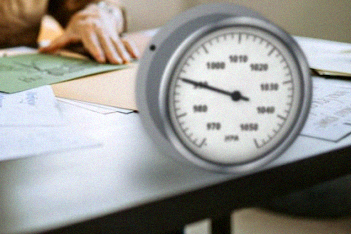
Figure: 990 hPa
